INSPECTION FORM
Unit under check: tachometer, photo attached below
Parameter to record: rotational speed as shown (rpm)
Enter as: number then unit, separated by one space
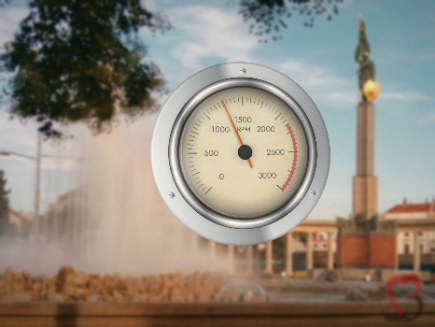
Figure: 1250 rpm
